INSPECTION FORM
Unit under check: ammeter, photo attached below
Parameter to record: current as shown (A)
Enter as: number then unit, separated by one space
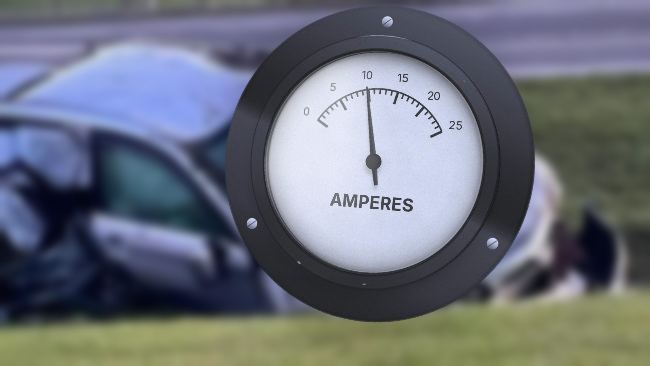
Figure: 10 A
